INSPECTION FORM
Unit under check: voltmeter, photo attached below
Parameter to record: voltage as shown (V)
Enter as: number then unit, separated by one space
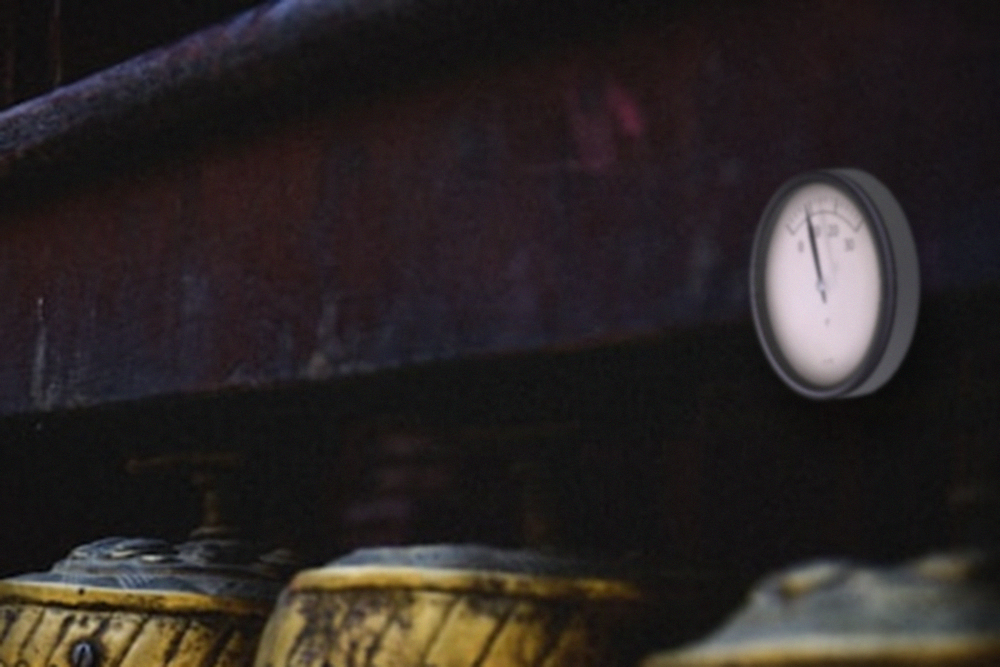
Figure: 10 V
